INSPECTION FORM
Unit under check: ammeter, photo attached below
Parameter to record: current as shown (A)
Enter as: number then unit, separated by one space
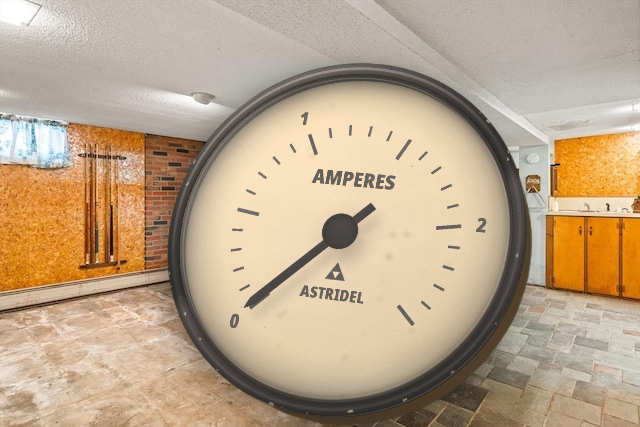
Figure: 0 A
